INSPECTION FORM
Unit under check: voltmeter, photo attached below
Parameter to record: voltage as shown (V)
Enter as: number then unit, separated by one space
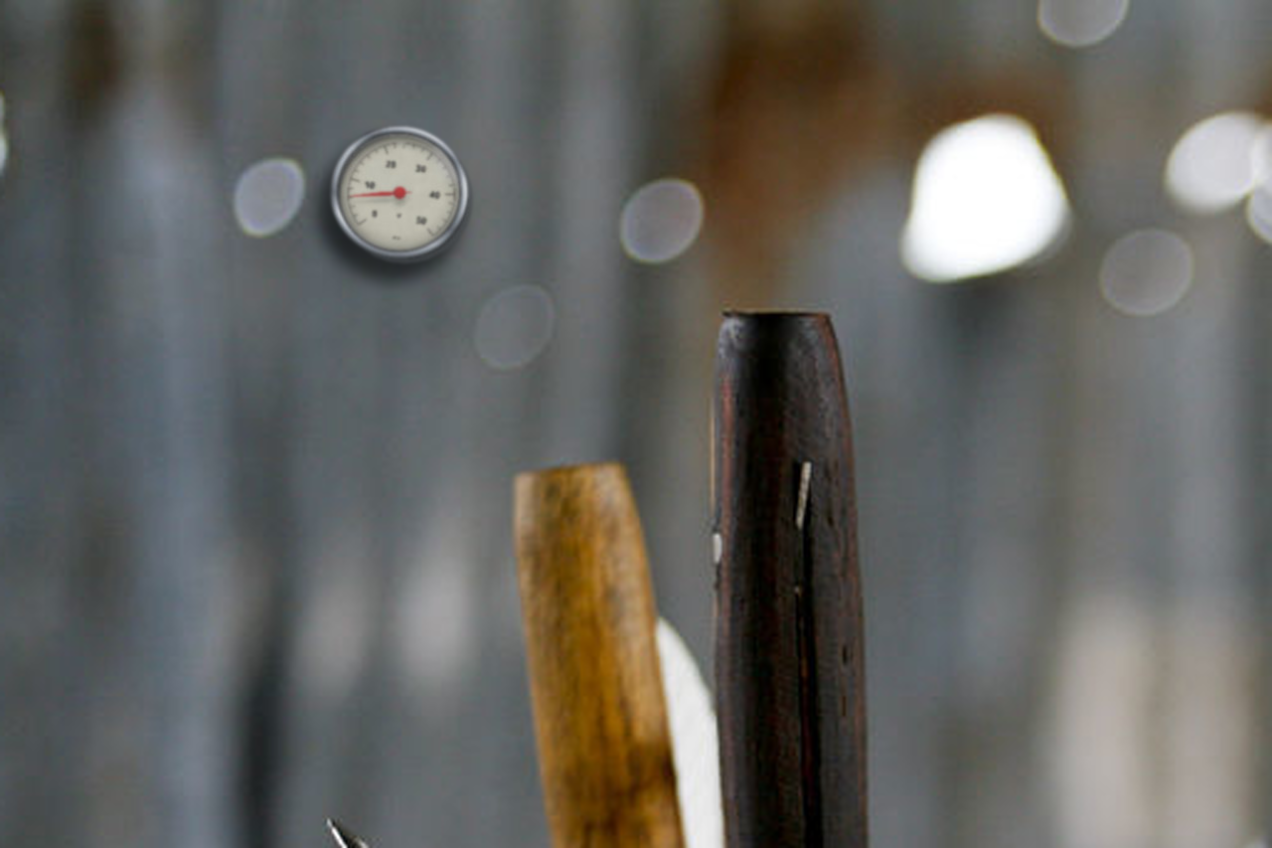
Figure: 6 V
